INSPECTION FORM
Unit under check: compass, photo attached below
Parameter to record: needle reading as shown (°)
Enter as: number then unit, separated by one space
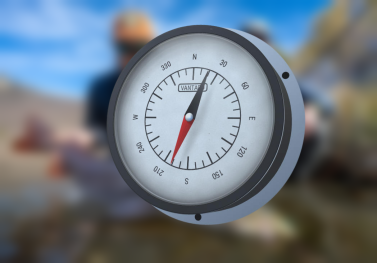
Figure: 200 °
